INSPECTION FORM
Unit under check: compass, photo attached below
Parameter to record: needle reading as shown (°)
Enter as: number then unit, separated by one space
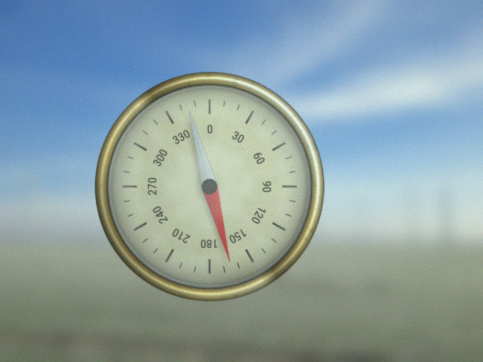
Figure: 165 °
